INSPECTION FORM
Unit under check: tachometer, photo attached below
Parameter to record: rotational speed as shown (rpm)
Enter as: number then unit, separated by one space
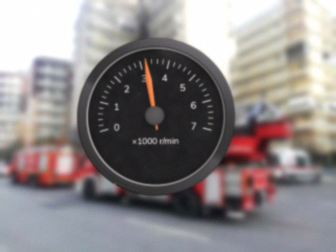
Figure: 3200 rpm
